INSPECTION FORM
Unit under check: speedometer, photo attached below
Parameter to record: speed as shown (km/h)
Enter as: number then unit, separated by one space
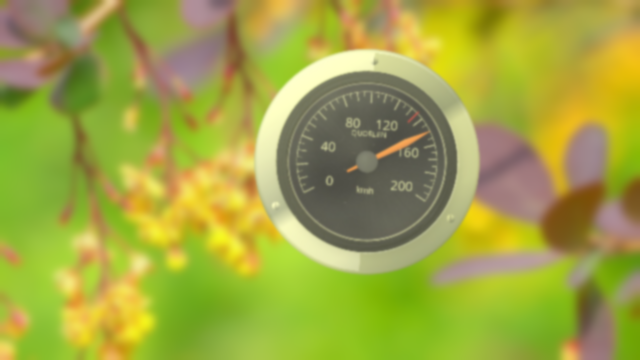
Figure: 150 km/h
